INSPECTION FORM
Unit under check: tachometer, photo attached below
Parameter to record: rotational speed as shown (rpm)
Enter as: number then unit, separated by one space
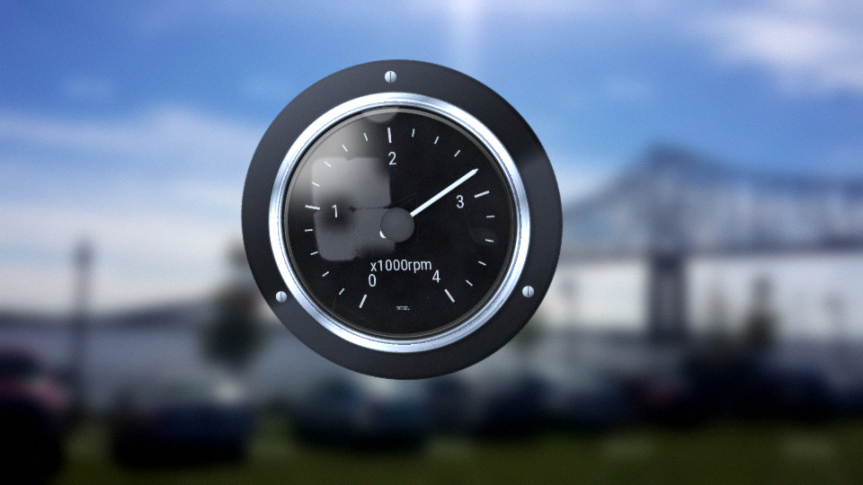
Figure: 2800 rpm
